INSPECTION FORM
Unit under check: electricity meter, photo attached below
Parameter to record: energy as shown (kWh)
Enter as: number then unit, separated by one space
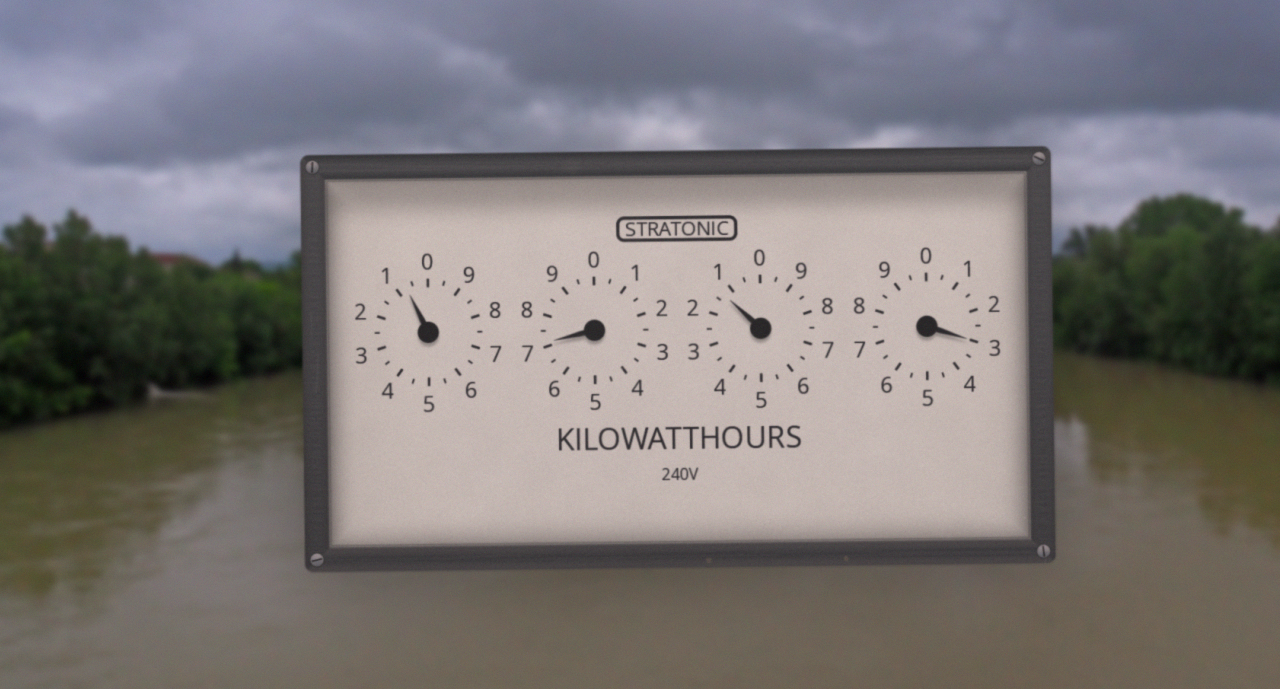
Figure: 713 kWh
